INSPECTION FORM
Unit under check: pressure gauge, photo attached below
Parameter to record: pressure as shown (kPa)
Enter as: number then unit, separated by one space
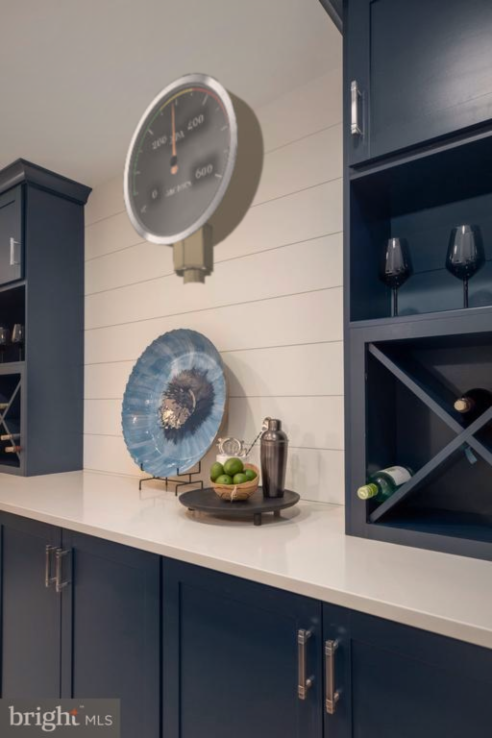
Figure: 300 kPa
